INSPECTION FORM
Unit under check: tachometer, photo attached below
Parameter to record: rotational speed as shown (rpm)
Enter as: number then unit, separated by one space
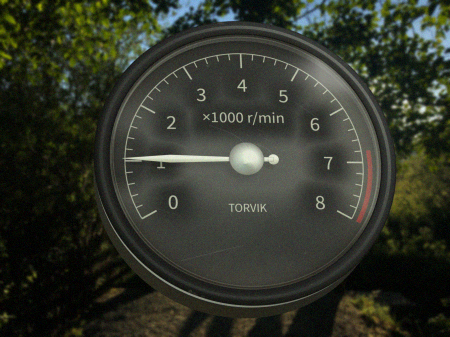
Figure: 1000 rpm
